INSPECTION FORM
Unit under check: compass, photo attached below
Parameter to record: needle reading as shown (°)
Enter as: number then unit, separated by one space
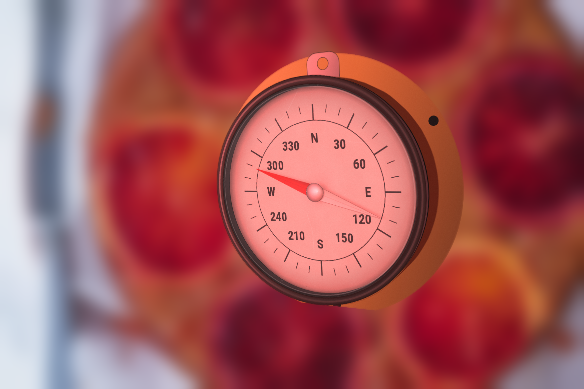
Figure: 290 °
